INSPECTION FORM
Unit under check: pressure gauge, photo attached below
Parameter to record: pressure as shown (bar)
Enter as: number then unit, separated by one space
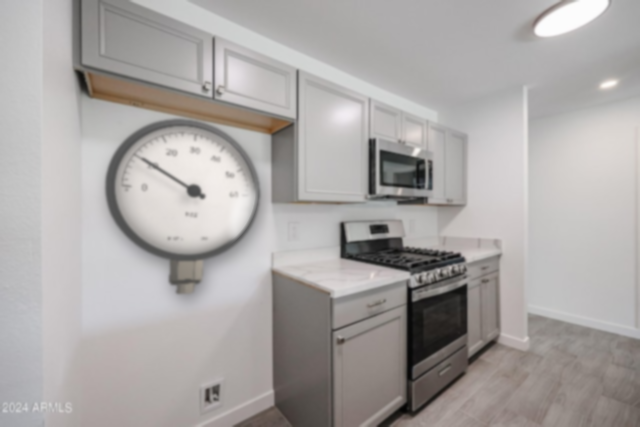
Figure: 10 bar
